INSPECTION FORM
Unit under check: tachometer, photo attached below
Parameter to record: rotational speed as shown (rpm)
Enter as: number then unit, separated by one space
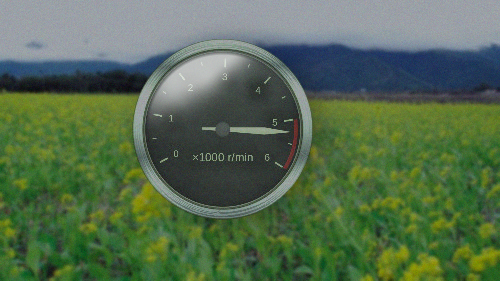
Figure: 5250 rpm
